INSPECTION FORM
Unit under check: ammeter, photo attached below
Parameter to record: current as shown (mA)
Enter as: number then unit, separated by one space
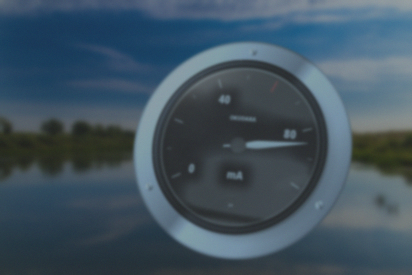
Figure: 85 mA
